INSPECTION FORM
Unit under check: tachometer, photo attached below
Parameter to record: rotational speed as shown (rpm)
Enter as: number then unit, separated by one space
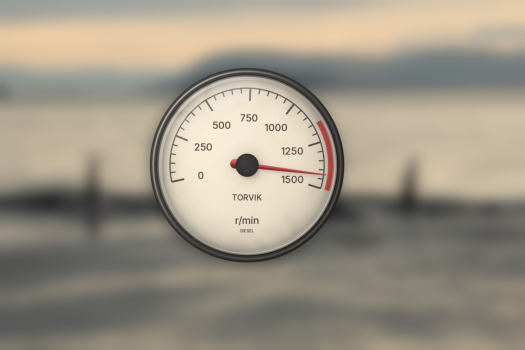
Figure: 1425 rpm
